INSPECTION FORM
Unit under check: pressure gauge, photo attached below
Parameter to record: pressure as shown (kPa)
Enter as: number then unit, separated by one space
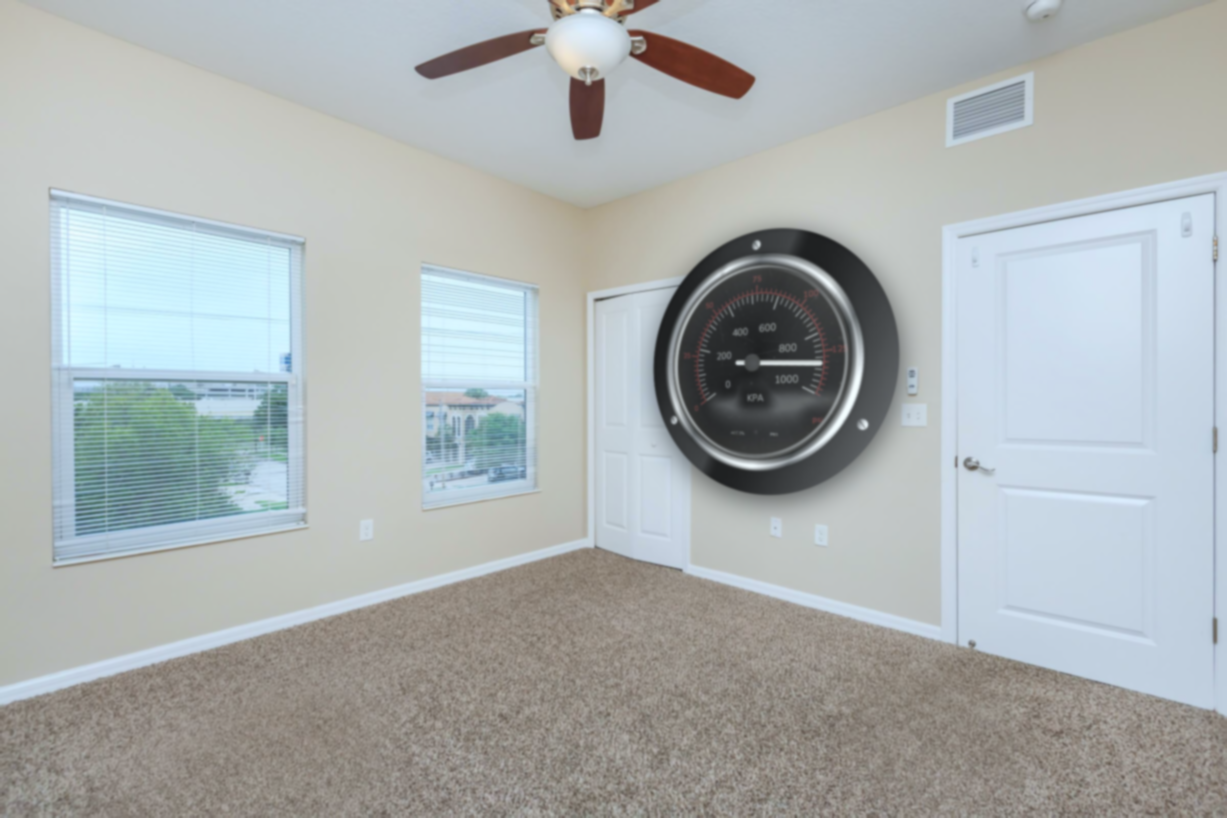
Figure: 900 kPa
